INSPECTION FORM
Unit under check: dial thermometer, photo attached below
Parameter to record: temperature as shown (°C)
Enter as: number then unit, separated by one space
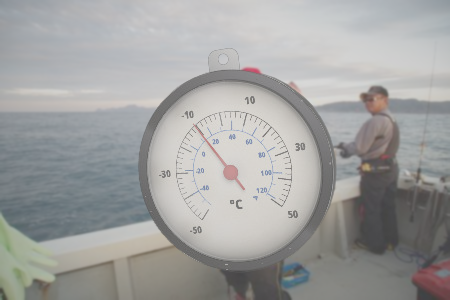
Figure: -10 °C
